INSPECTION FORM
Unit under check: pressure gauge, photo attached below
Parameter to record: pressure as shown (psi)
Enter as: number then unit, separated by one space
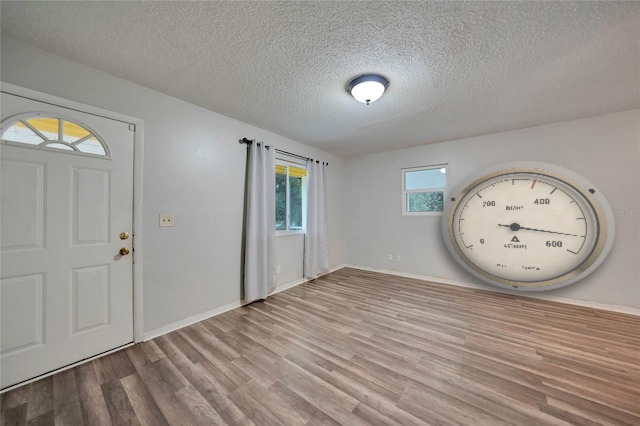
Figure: 550 psi
